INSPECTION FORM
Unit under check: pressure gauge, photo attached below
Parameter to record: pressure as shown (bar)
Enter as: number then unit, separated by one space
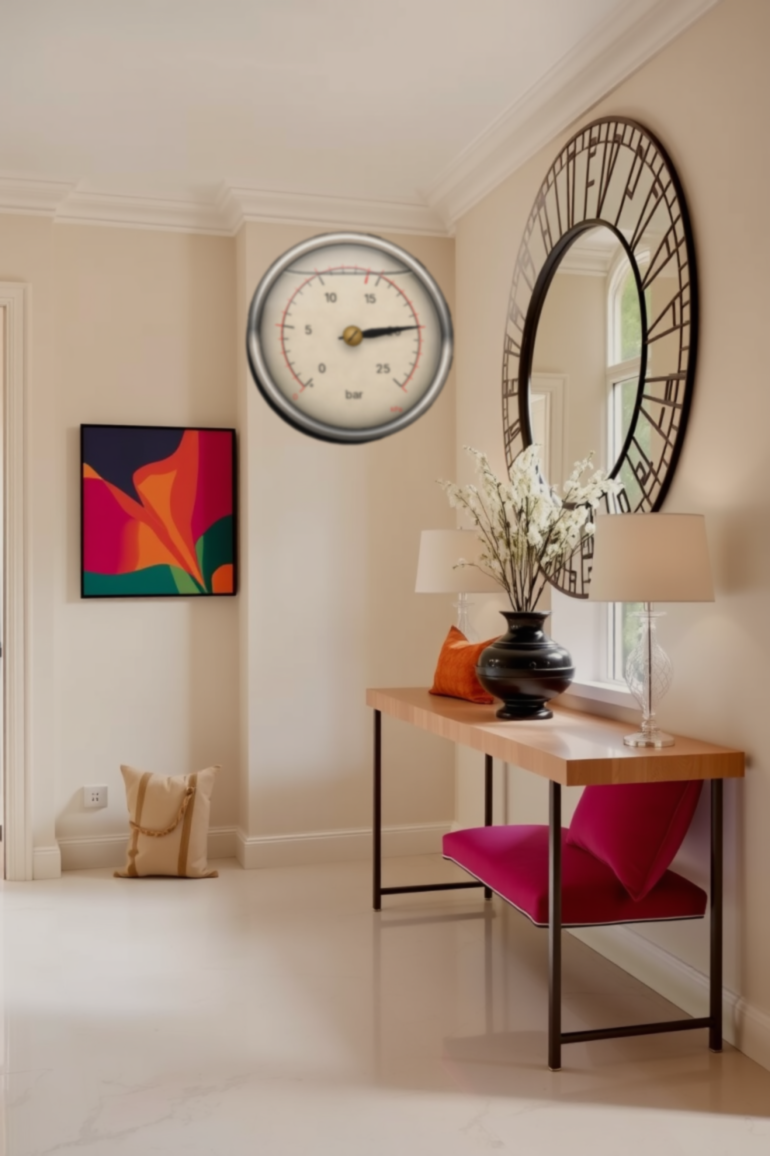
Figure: 20 bar
